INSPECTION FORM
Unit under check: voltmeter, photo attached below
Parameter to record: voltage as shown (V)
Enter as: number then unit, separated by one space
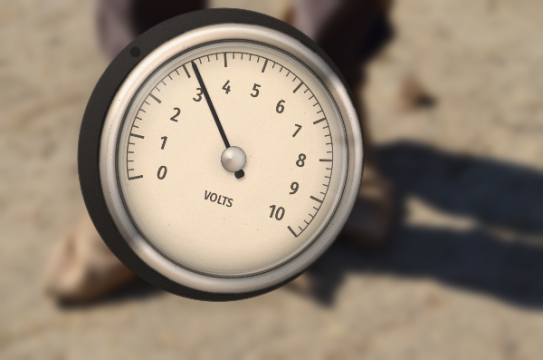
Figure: 3.2 V
